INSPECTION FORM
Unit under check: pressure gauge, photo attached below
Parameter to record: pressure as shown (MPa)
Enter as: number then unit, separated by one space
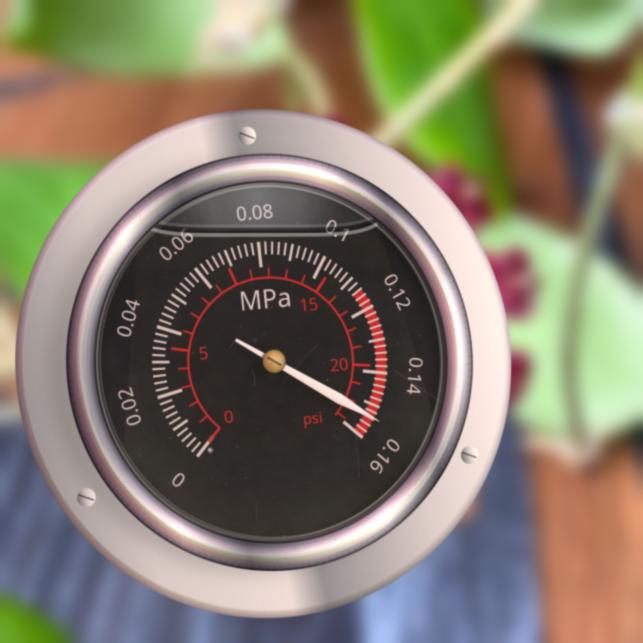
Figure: 0.154 MPa
